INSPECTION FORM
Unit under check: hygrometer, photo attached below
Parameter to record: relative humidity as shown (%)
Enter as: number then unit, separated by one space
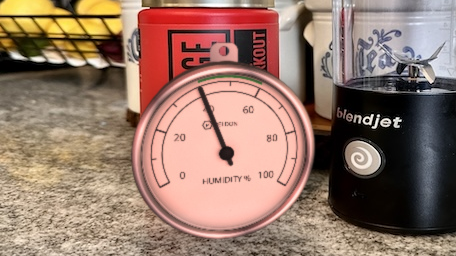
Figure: 40 %
